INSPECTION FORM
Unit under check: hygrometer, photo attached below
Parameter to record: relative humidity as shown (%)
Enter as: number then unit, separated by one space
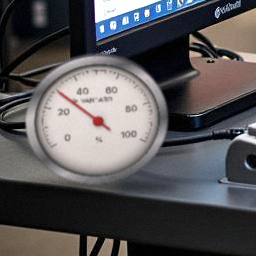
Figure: 30 %
